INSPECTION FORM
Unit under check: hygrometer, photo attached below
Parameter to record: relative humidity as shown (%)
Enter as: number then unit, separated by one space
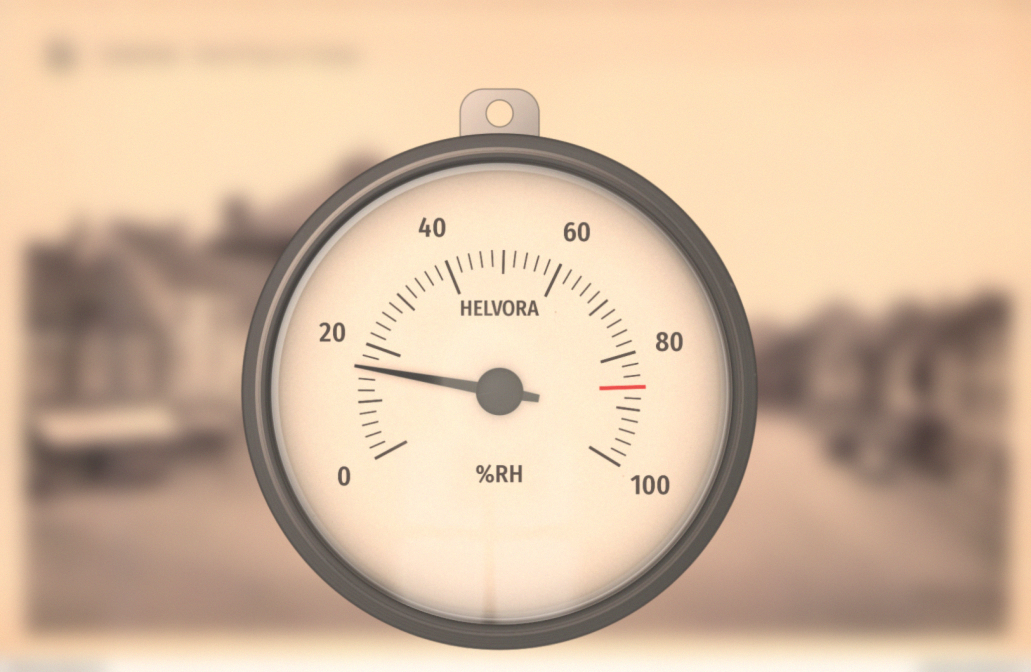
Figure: 16 %
